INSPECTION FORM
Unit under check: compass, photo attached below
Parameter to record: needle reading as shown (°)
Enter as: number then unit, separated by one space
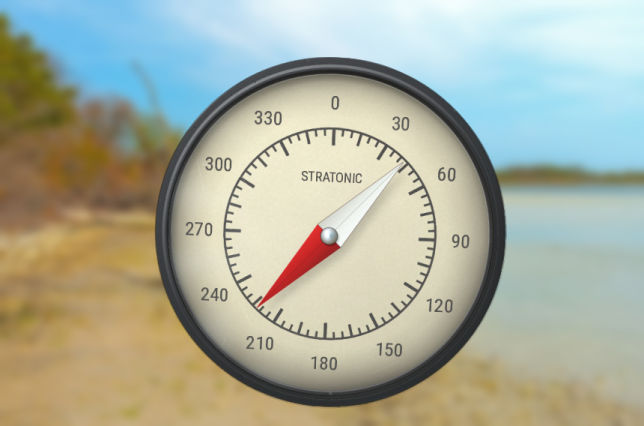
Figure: 222.5 °
